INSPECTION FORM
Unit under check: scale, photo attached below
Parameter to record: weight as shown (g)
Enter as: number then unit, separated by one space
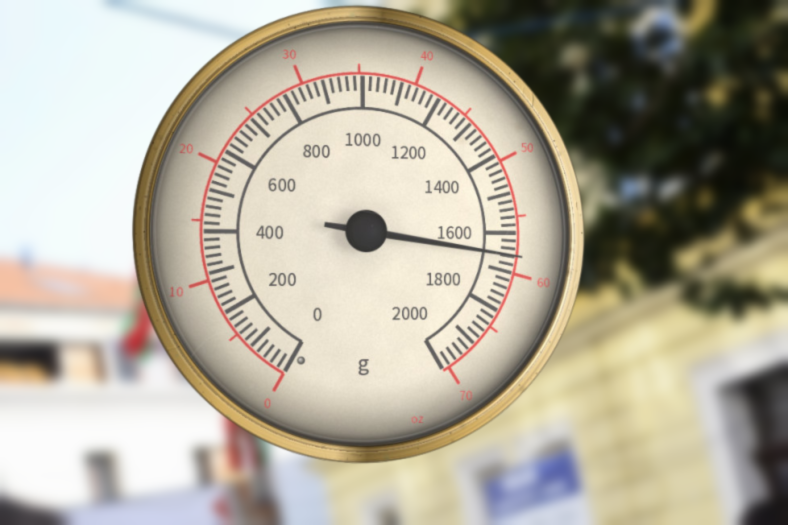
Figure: 1660 g
